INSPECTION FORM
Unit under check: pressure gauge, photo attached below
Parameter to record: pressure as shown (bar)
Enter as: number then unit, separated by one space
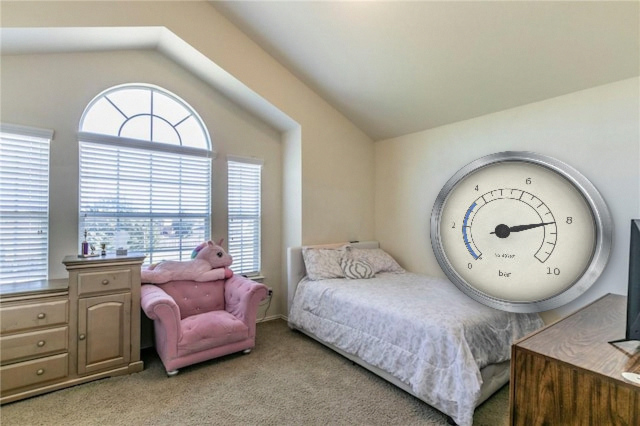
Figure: 8 bar
